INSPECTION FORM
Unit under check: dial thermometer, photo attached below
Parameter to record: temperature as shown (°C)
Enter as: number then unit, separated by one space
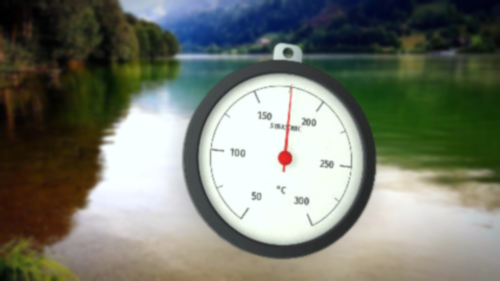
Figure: 175 °C
